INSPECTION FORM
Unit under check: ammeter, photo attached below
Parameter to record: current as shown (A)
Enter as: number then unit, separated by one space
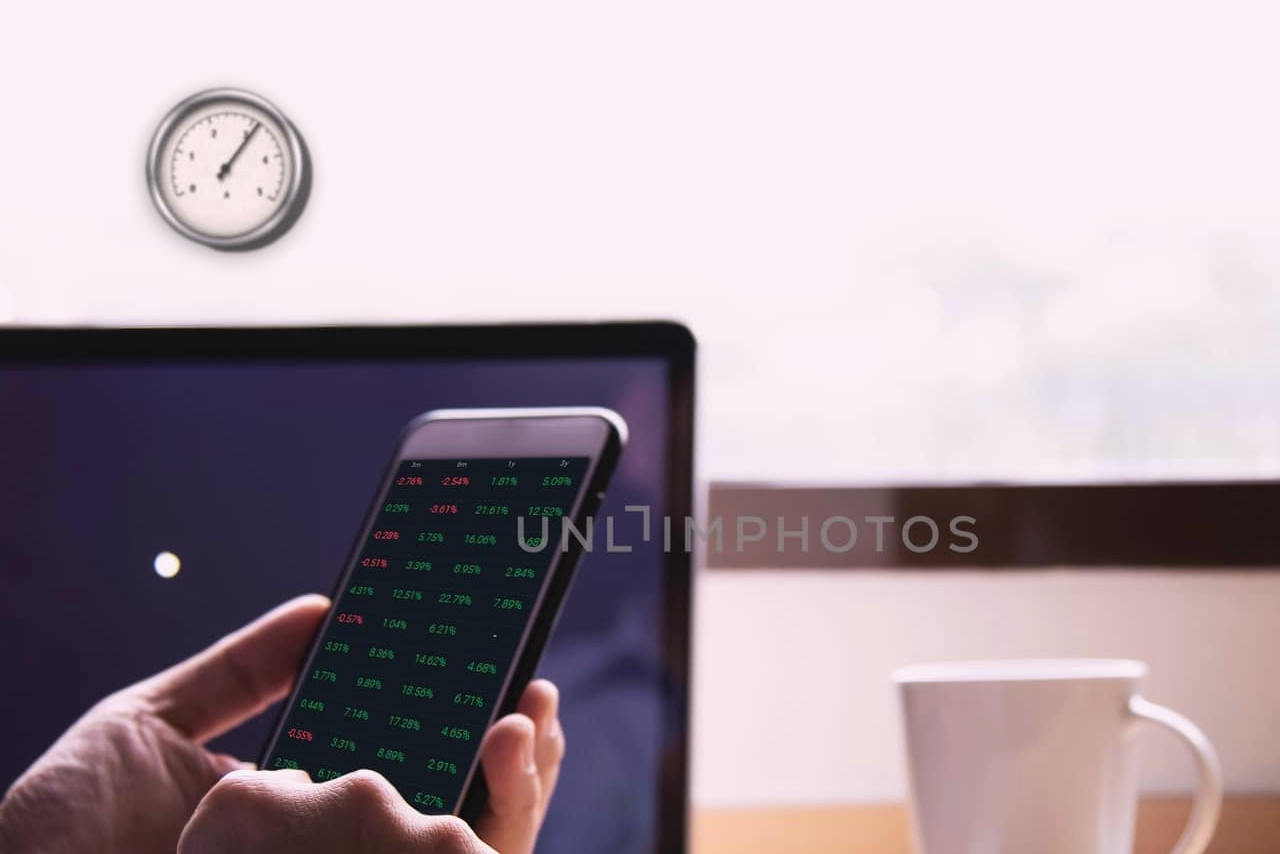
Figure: 3.2 A
